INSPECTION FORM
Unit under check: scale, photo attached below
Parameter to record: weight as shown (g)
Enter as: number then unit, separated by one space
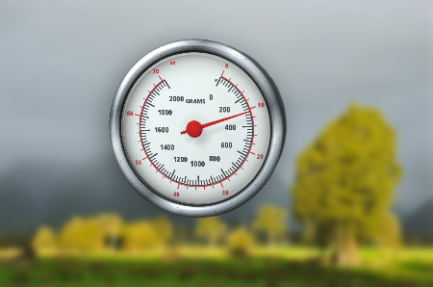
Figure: 300 g
